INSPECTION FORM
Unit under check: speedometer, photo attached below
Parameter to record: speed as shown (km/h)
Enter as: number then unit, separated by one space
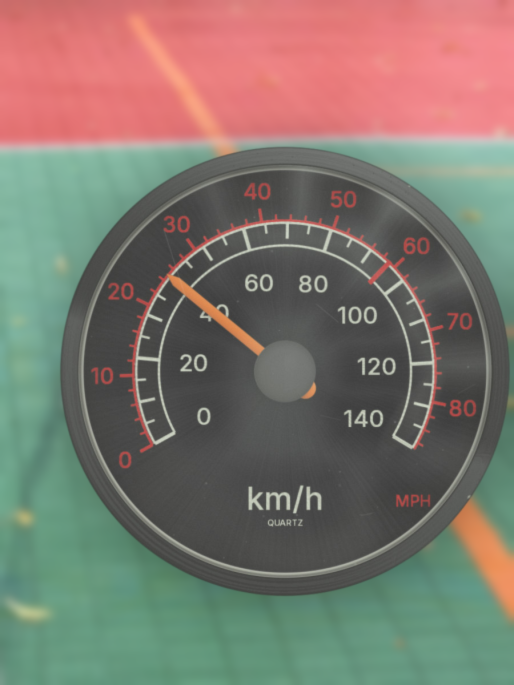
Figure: 40 km/h
